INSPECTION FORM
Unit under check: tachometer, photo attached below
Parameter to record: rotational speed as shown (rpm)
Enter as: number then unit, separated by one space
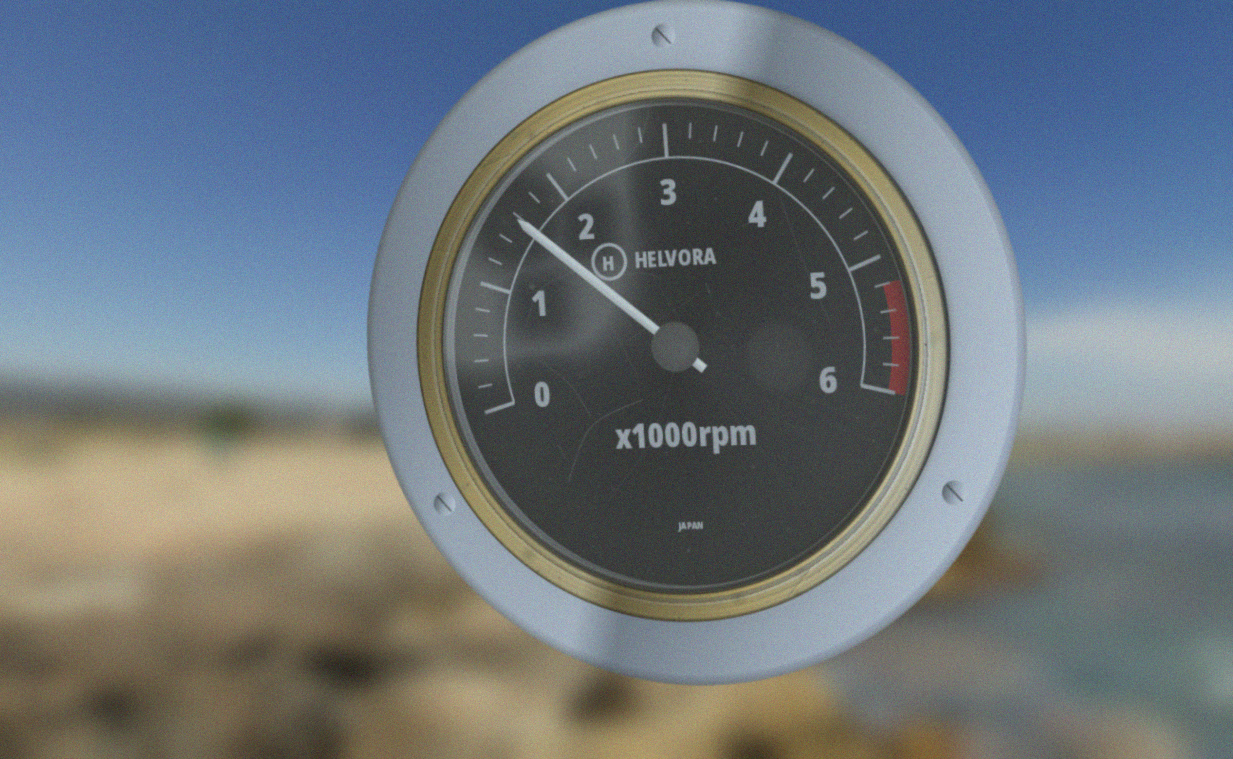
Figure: 1600 rpm
